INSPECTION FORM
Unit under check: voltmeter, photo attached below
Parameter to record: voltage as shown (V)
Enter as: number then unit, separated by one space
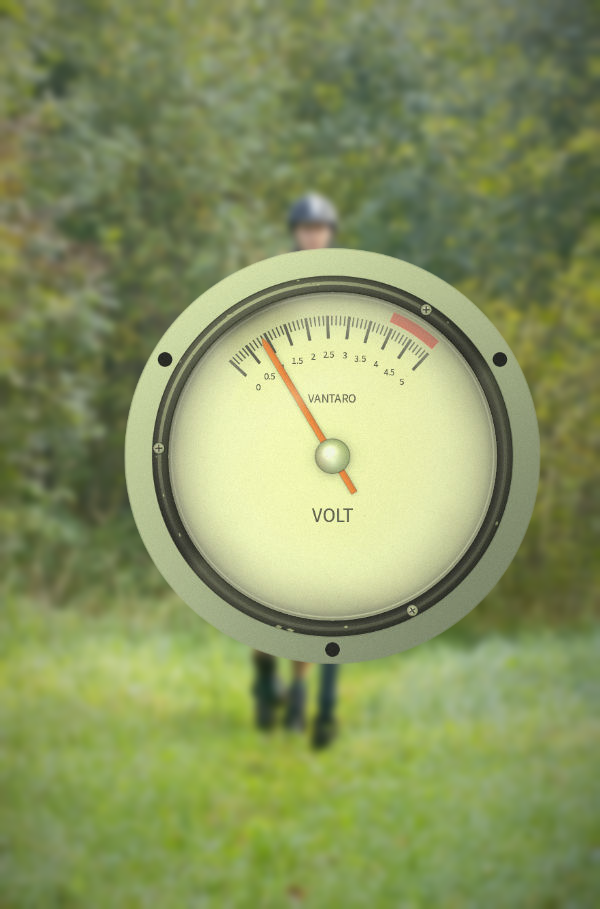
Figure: 0.9 V
